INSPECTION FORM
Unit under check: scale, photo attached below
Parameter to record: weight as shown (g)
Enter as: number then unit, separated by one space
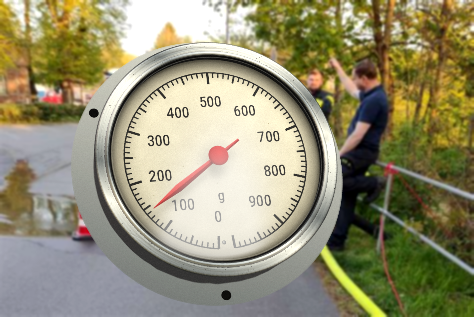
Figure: 140 g
